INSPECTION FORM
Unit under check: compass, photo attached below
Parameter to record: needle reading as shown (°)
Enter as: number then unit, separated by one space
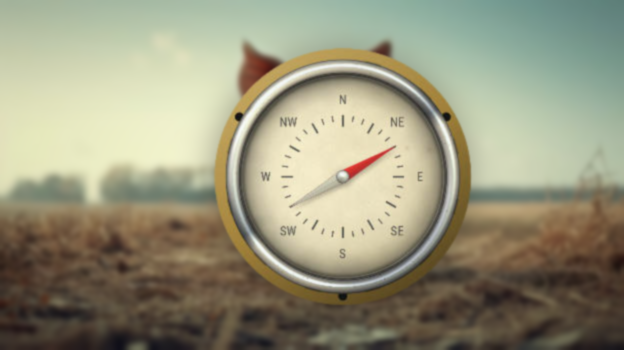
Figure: 60 °
